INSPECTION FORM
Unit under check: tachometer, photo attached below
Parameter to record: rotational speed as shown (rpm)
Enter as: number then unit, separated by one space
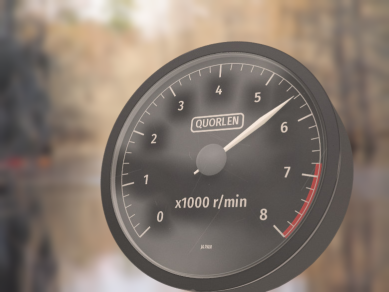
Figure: 5600 rpm
